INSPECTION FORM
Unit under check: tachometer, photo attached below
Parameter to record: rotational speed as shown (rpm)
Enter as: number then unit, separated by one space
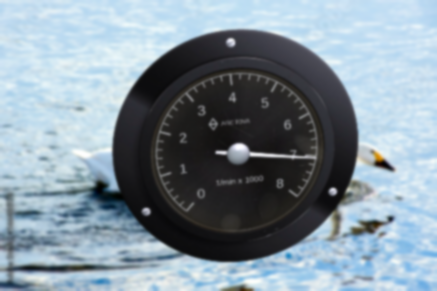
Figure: 7000 rpm
